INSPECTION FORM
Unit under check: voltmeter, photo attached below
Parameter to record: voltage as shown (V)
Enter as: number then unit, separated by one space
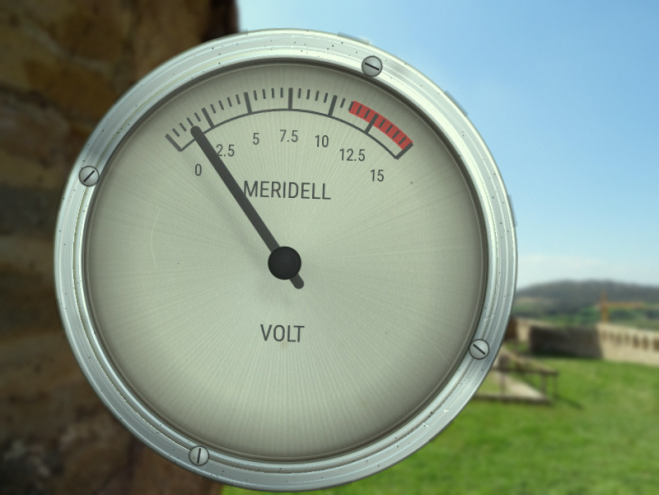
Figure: 1.5 V
